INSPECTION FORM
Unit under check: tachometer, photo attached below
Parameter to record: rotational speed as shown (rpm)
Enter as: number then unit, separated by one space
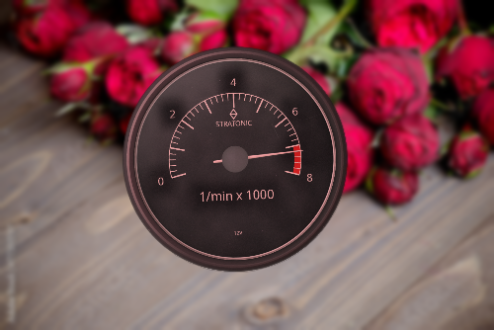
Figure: 7200 rpm
